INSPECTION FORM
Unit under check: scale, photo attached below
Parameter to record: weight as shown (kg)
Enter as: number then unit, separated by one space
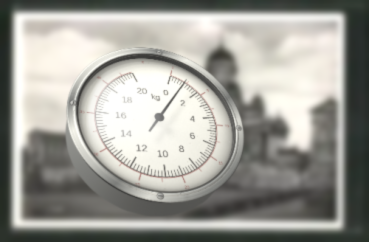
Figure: 1 kg
